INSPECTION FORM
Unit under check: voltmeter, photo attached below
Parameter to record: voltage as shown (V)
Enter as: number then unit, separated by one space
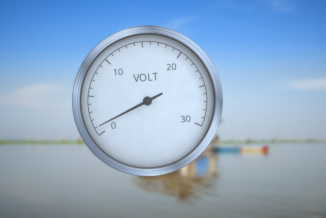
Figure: 1 V
